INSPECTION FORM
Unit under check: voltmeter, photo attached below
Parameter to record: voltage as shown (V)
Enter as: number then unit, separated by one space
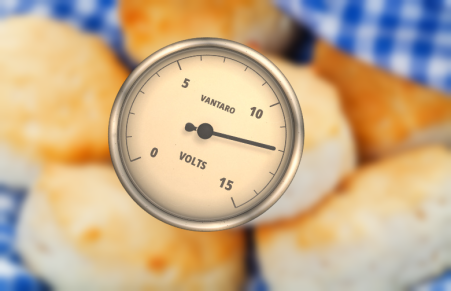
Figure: 12 V
